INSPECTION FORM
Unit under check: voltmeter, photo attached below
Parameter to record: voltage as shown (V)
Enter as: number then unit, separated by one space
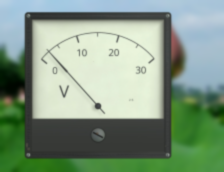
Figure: 2.5 V
